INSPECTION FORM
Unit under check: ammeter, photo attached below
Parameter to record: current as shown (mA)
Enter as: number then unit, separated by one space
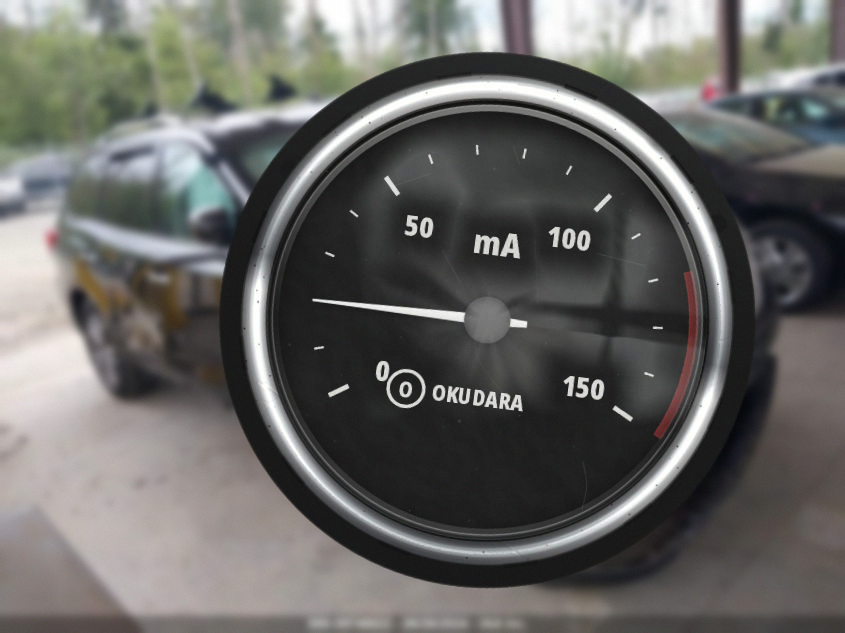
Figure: 20 mA
